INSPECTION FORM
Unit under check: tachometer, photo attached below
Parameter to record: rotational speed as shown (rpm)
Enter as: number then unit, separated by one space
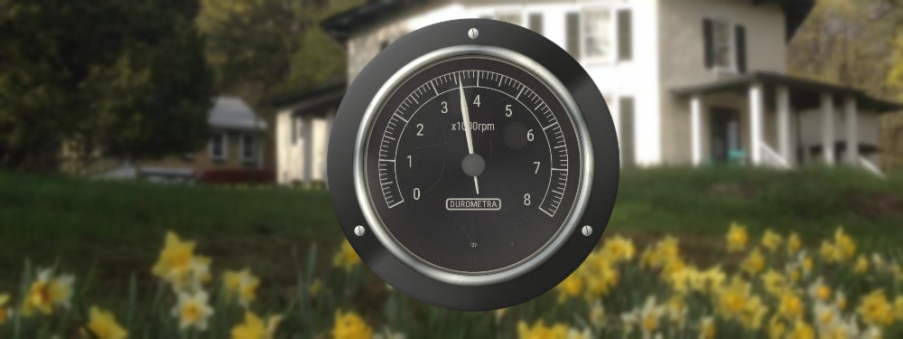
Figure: 3600 rpm
